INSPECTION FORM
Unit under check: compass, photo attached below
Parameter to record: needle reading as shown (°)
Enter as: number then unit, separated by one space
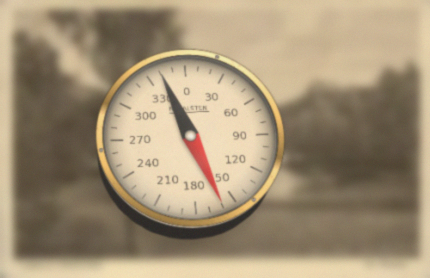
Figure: 160 °
